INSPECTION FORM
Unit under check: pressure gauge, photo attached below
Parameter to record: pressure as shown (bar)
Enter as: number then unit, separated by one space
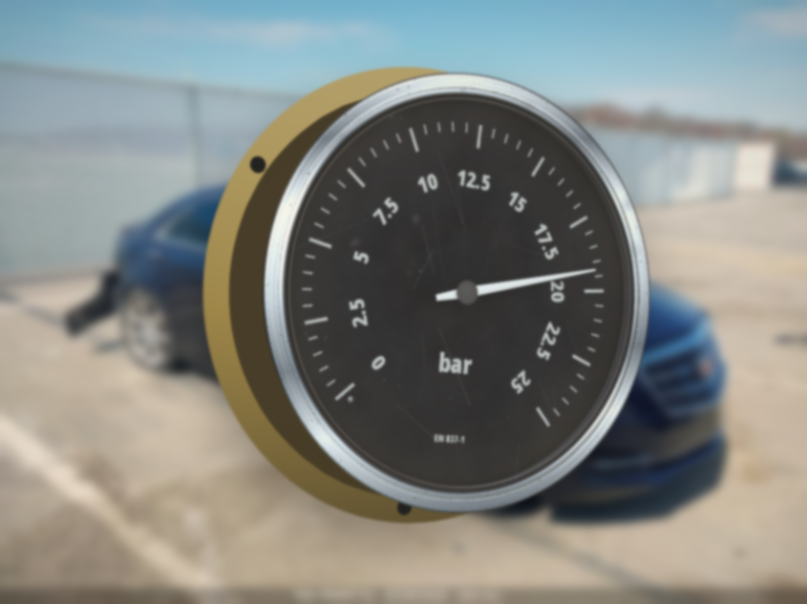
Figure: 19.25 bar
